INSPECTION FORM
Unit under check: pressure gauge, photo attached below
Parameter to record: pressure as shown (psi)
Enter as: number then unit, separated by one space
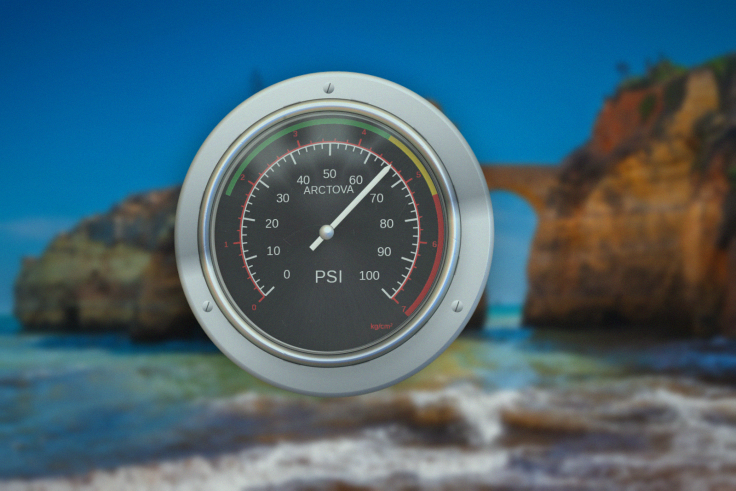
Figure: 66 psi
